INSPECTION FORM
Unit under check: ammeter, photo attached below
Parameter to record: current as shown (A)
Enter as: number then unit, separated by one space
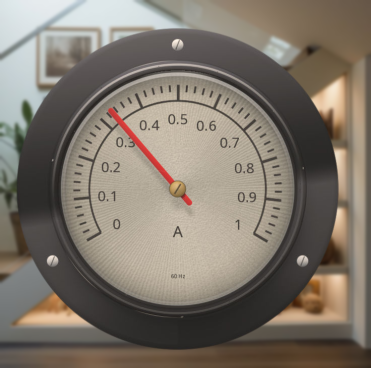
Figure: 0.33 A
